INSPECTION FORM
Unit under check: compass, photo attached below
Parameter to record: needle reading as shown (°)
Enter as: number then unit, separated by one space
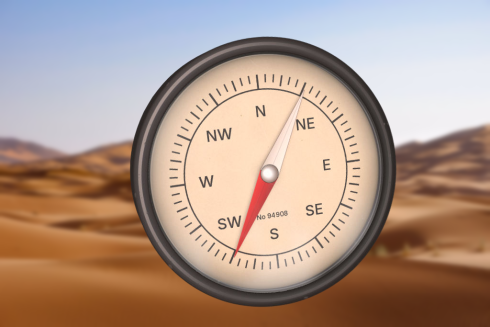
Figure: 210 °
